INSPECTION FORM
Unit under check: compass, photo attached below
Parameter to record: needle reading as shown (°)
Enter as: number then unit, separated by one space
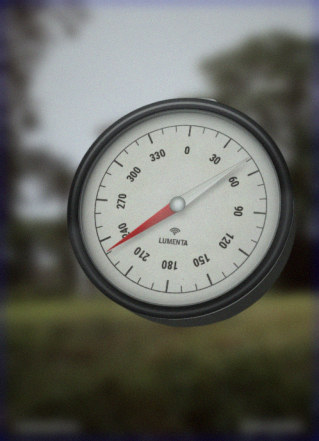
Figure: 230 °
